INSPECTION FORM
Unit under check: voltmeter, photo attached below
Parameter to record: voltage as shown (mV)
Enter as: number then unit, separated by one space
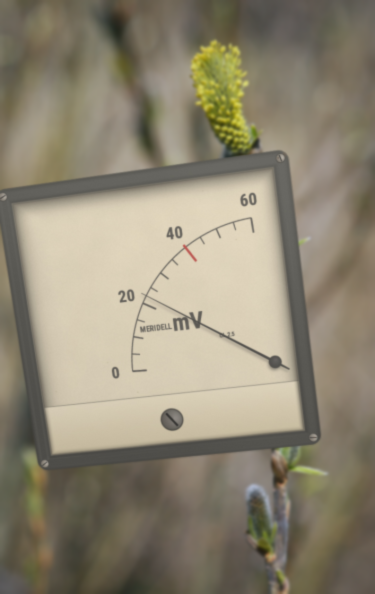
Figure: 22.5 mV
